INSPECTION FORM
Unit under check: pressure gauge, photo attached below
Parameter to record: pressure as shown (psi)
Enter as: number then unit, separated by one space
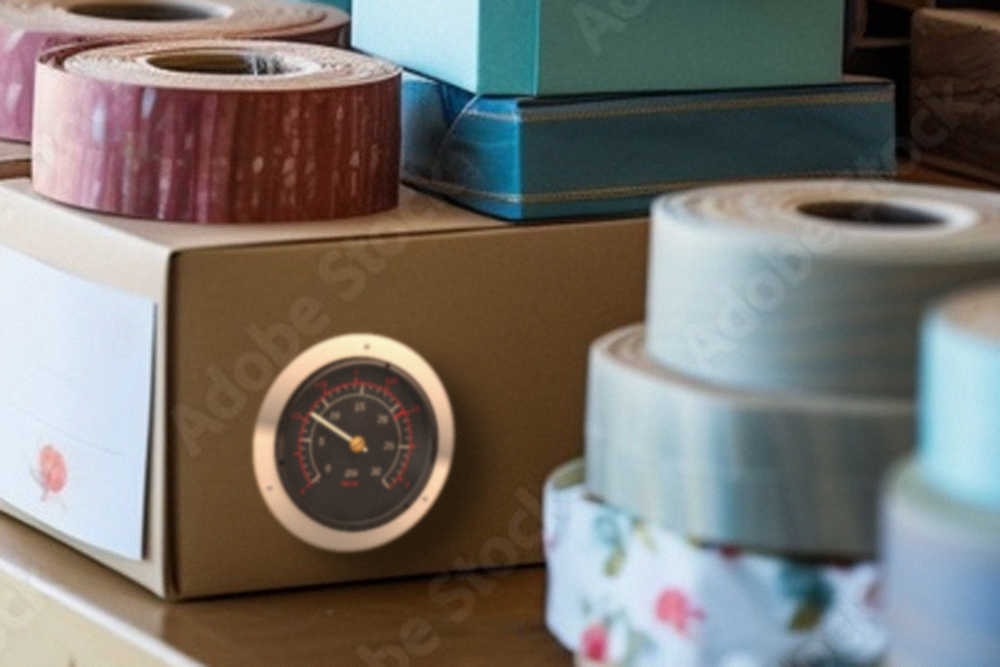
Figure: 8 psi
